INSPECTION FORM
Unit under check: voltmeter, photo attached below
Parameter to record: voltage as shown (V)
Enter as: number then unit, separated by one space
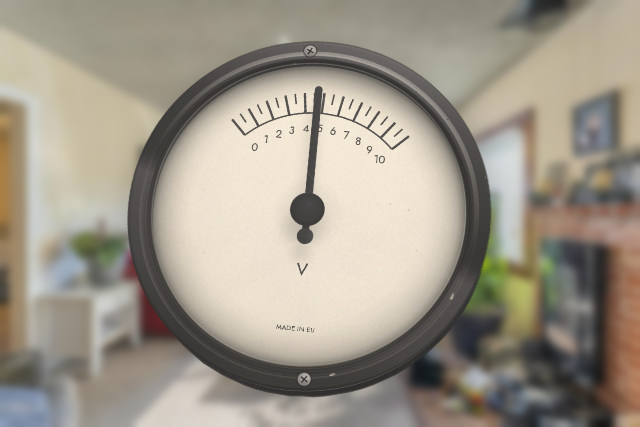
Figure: 4.75 V
